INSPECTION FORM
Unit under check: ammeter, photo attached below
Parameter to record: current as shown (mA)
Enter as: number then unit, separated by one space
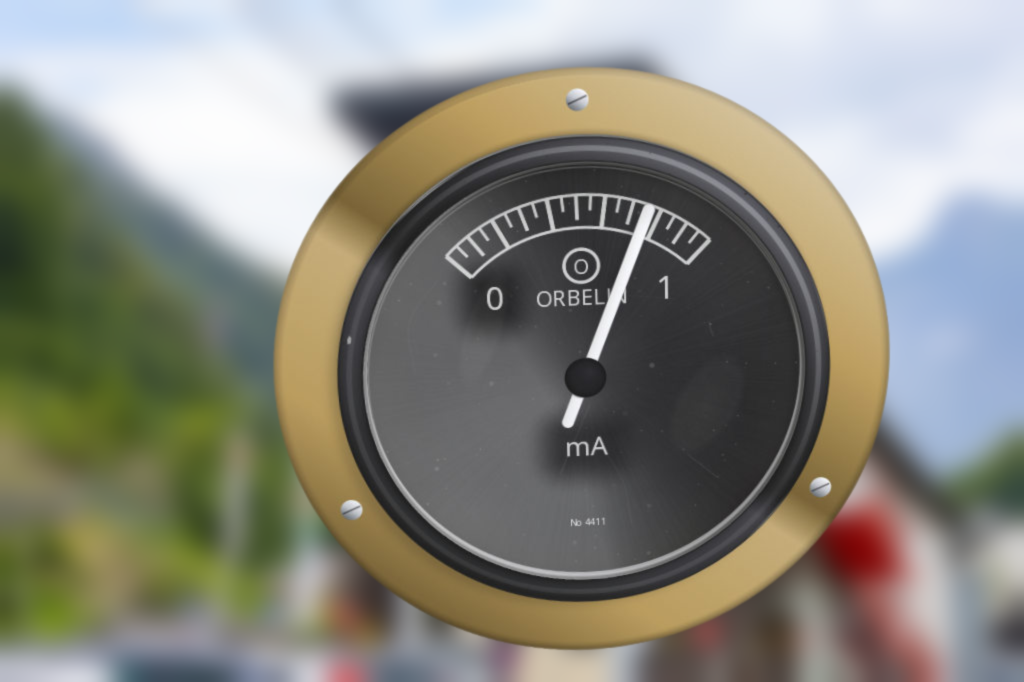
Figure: 0.75 mA
